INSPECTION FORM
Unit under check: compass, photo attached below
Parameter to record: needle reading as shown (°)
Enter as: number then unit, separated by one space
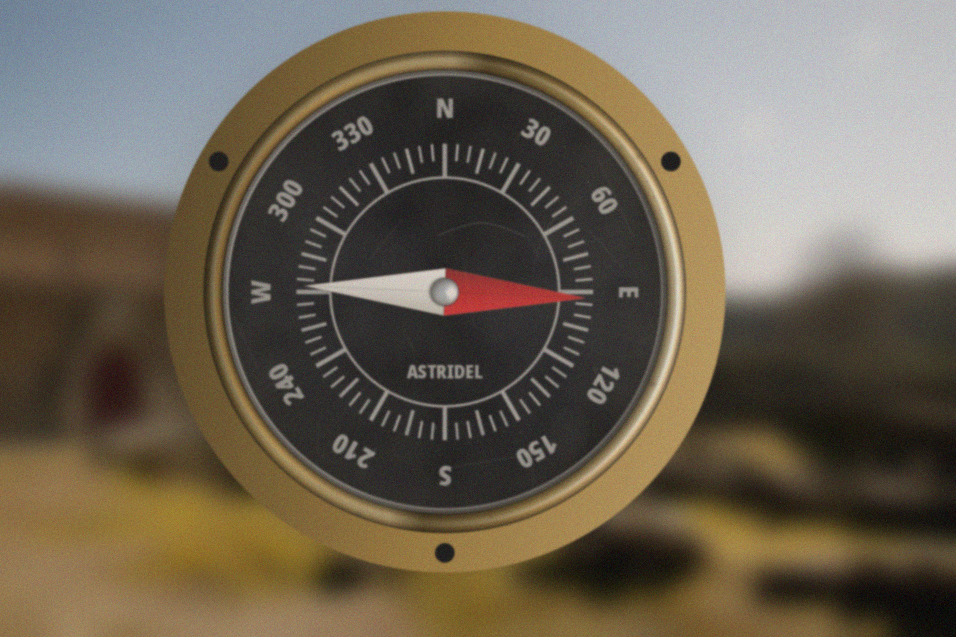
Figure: 92.5 °
